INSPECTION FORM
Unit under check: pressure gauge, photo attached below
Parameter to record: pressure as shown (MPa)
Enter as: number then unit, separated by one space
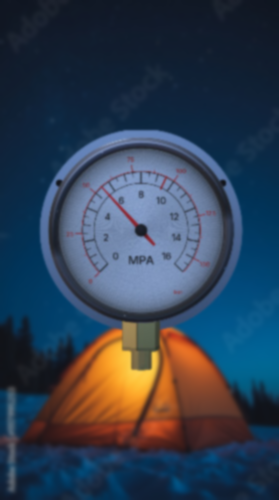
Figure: 5.5 MPa
